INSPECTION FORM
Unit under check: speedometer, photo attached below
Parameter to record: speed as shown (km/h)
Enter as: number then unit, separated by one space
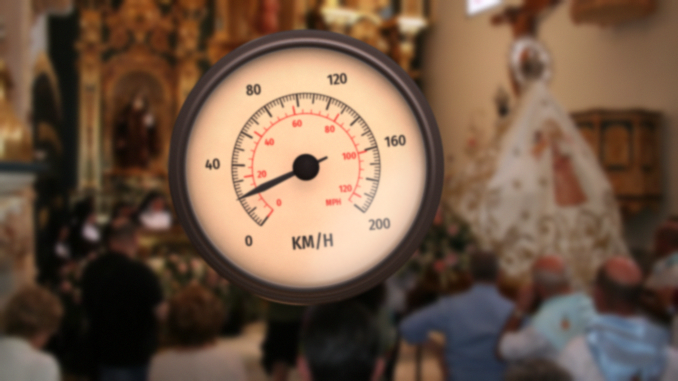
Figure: 20 km/h
